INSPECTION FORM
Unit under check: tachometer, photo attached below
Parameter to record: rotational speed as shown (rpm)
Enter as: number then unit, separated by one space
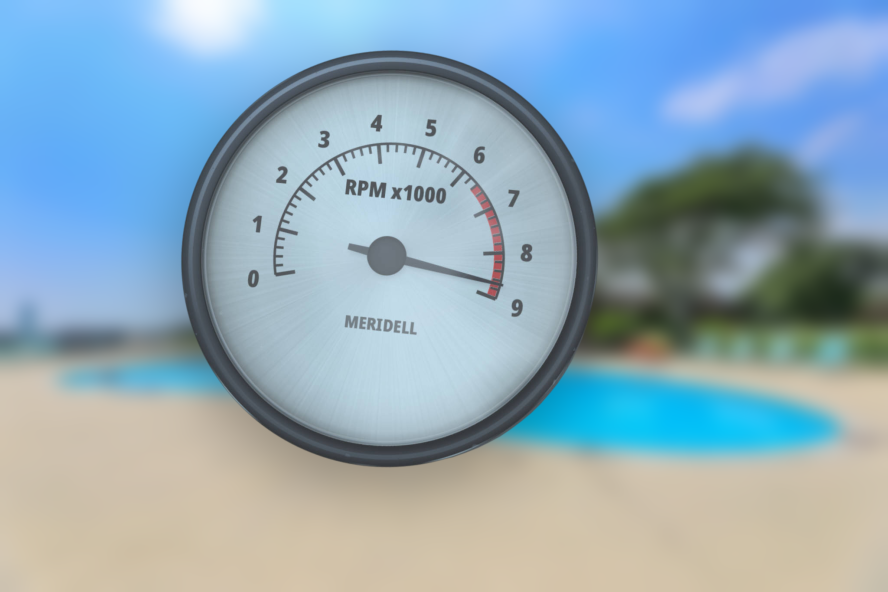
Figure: 8700 rpm
